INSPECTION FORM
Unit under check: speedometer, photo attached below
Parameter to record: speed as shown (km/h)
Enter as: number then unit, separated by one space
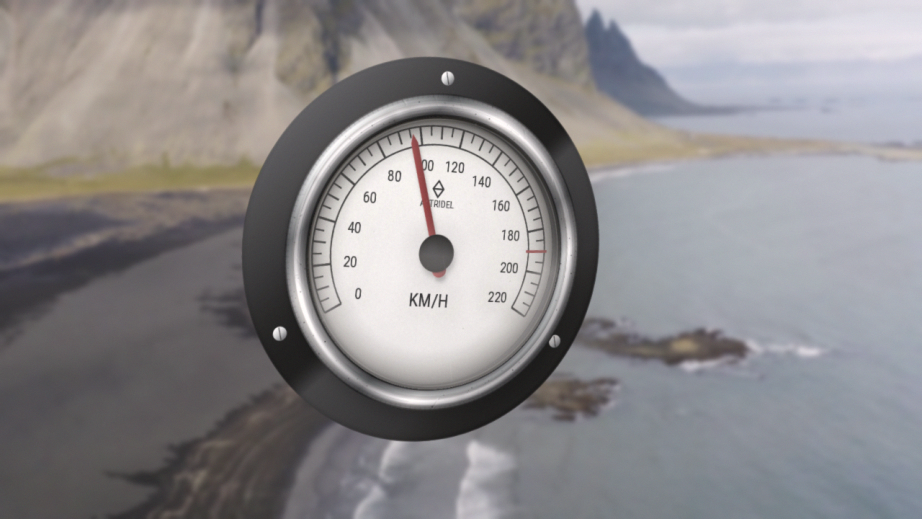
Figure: 95 km/h
